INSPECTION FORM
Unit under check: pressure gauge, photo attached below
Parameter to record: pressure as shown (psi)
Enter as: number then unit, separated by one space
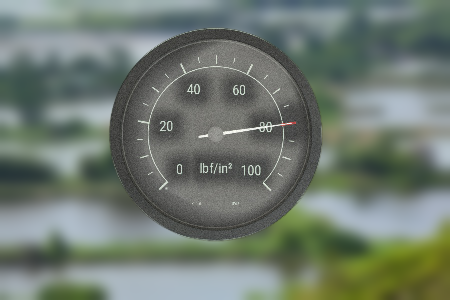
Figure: 80 psi
